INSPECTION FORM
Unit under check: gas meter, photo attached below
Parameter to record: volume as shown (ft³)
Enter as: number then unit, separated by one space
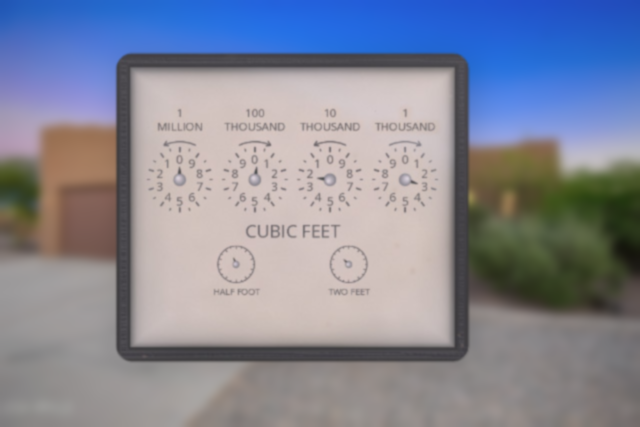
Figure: 2300 ft³
